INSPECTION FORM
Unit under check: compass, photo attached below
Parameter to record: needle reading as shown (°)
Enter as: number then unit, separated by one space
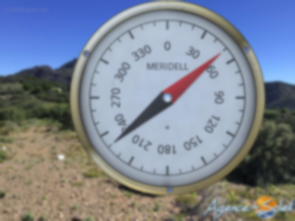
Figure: 50 °
